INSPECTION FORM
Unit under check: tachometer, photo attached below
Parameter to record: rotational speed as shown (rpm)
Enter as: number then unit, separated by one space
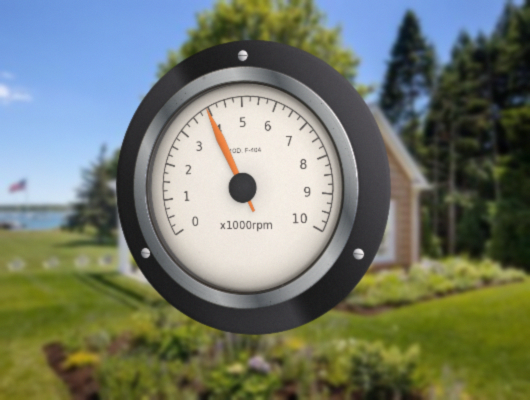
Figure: 4000 rpm
